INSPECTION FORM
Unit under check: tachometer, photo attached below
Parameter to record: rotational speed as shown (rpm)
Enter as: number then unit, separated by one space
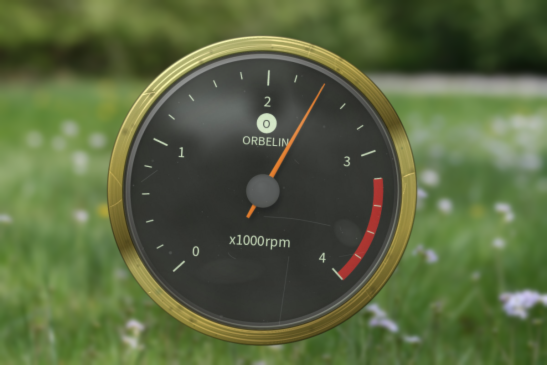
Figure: 2400 rpm
